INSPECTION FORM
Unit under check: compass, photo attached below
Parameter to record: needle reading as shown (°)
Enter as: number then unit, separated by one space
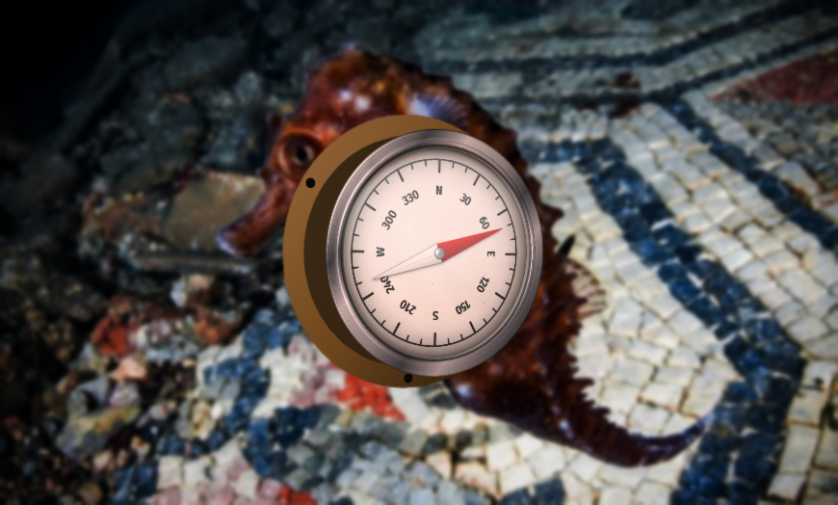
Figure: 70 °
